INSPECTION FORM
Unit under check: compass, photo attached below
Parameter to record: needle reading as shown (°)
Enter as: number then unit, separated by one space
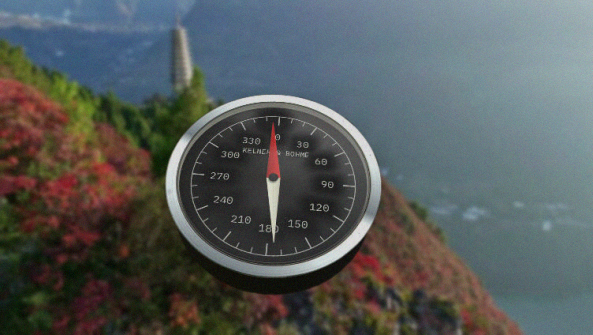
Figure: 355 °
